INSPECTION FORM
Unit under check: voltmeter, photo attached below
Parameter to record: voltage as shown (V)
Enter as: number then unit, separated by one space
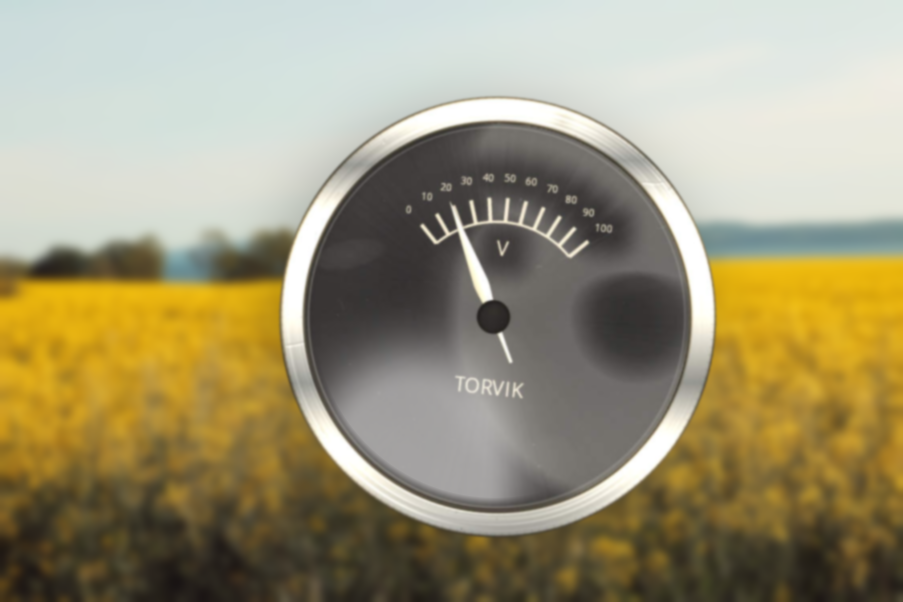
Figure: 20 V
